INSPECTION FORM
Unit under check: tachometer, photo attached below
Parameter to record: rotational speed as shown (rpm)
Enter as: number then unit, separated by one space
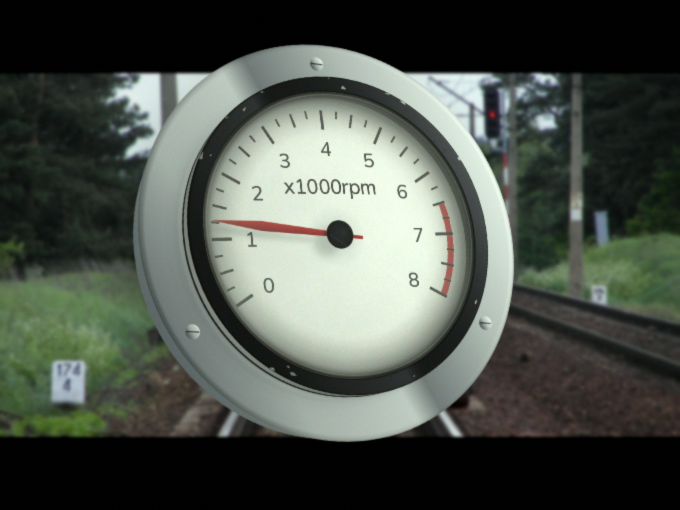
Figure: 1250 rpm
